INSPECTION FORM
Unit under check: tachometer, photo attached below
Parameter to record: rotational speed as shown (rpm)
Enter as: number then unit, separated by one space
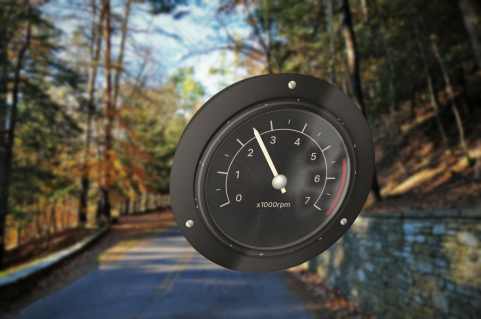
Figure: 2500 rpm
